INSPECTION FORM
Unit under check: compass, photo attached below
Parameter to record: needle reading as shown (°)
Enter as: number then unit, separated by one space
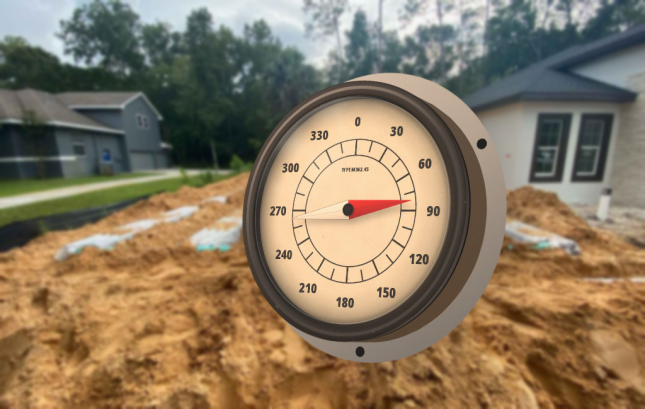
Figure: 82.5 °
